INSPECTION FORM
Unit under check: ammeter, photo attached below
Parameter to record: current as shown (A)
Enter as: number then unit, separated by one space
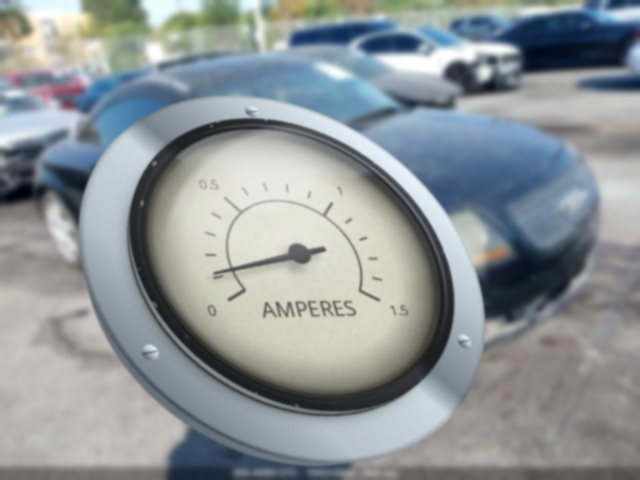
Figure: 0.1 A
